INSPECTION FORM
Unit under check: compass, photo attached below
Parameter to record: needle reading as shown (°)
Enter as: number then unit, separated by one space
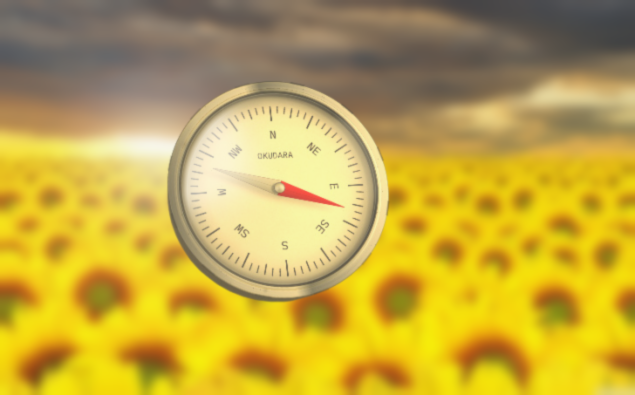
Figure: 110 °
